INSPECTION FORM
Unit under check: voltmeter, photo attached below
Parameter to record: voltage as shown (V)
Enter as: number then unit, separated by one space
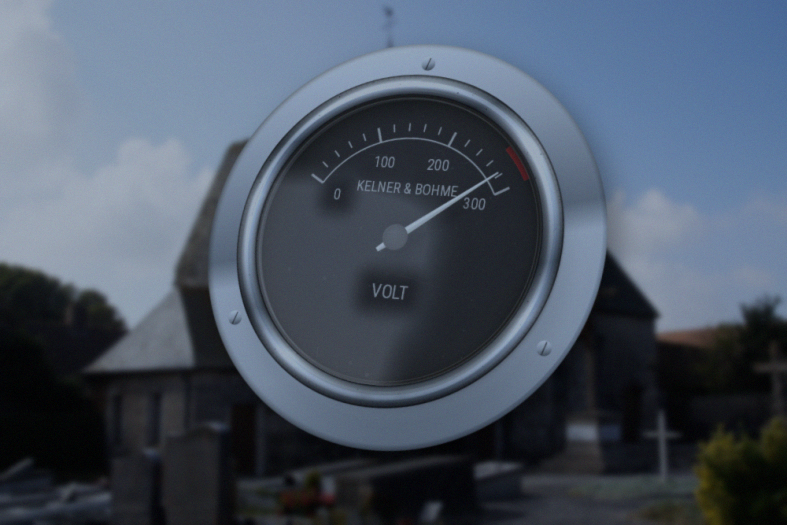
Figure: 280 V
